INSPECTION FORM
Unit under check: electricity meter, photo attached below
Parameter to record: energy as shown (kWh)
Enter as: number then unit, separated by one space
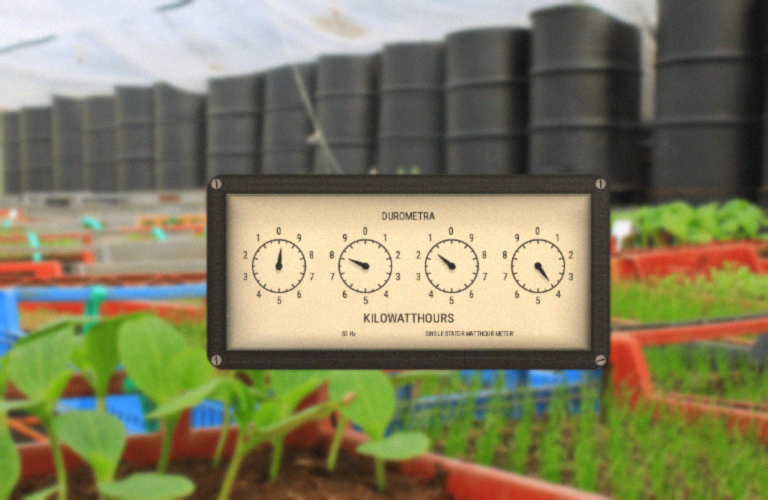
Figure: 9814 kWh
